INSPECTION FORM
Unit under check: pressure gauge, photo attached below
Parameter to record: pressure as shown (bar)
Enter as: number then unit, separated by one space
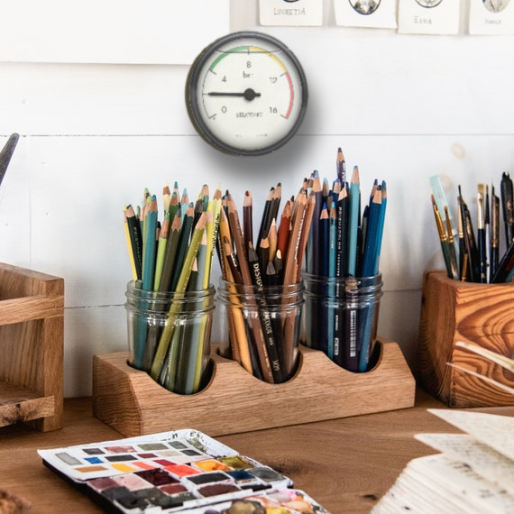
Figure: 2 bar
